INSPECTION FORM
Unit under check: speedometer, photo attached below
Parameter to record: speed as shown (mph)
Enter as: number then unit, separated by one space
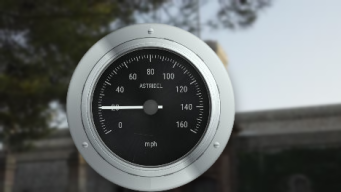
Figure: 20 mph
